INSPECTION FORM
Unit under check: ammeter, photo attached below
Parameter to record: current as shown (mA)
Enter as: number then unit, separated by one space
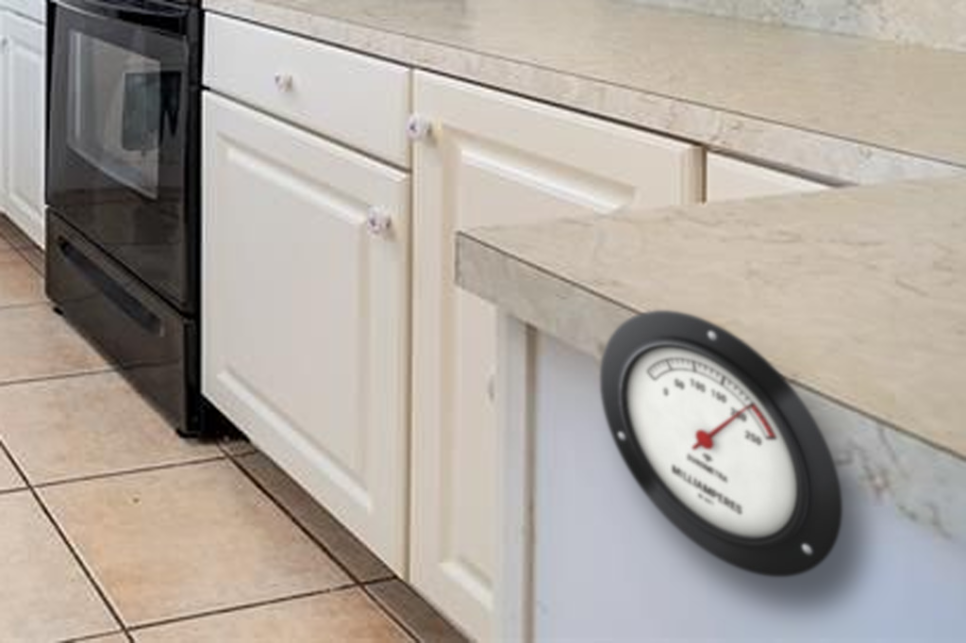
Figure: 200 mA
